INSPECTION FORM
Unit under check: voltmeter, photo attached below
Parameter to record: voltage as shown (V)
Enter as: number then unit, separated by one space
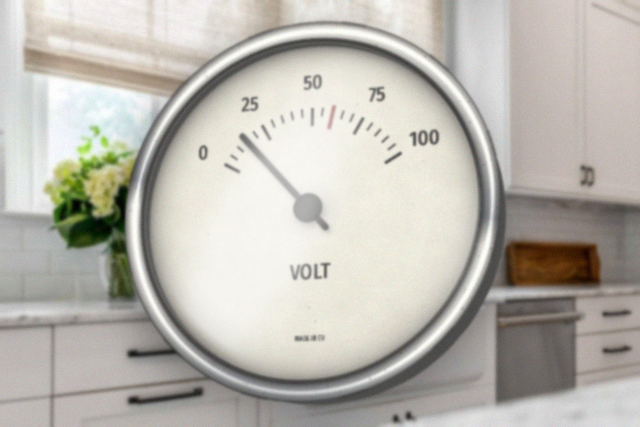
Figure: 15 V
